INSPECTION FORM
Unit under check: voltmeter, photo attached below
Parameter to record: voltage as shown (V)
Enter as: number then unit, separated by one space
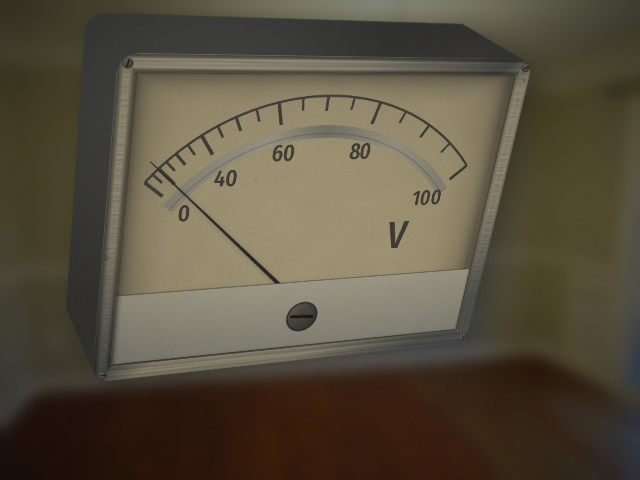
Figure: 20 V
